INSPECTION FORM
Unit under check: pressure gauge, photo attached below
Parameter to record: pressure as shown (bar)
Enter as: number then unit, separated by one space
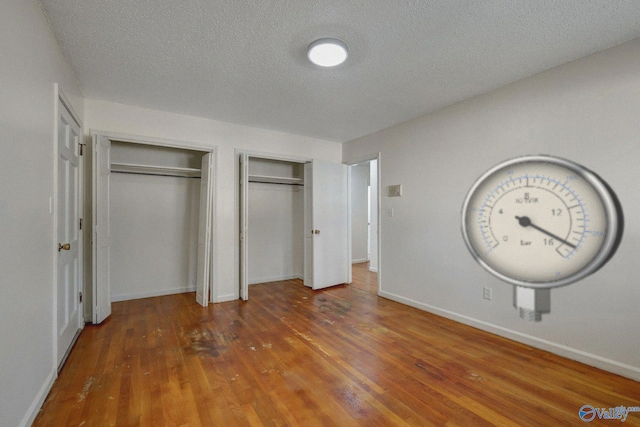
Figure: 15 bar
